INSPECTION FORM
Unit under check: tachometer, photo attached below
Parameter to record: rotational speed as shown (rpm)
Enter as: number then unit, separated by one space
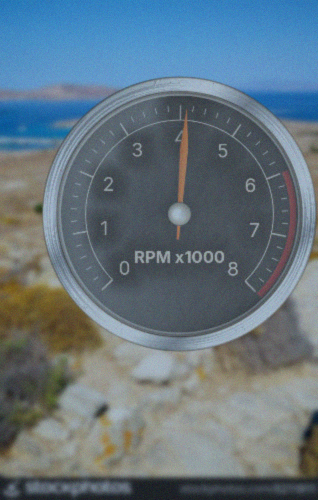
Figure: 4100 rpm
